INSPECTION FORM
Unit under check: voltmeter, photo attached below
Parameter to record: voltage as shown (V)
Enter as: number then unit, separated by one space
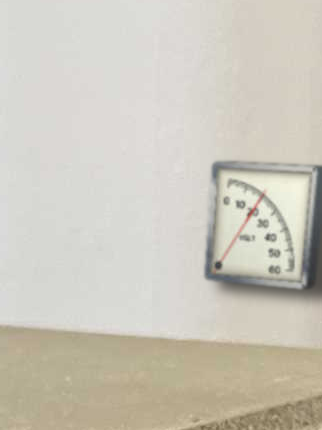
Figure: 20 V
